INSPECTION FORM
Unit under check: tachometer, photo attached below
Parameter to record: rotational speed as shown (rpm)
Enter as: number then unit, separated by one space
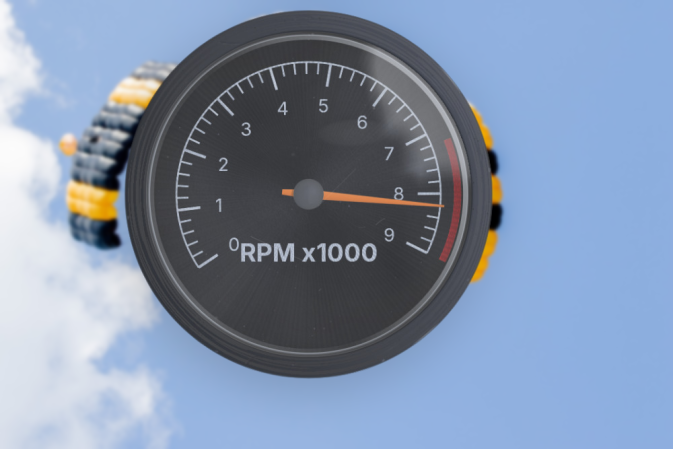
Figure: 8200 rpm
